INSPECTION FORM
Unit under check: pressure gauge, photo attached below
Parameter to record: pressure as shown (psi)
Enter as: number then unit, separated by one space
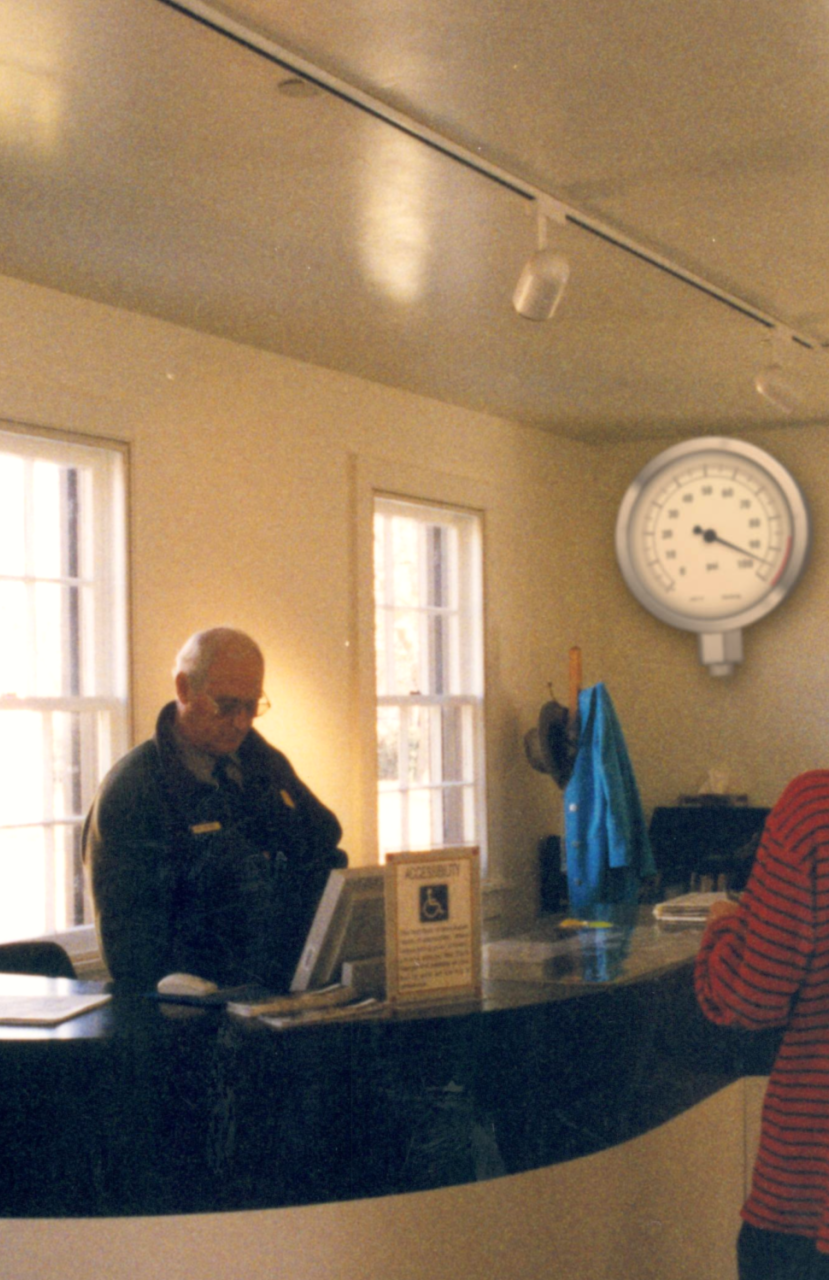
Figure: 95 psi
